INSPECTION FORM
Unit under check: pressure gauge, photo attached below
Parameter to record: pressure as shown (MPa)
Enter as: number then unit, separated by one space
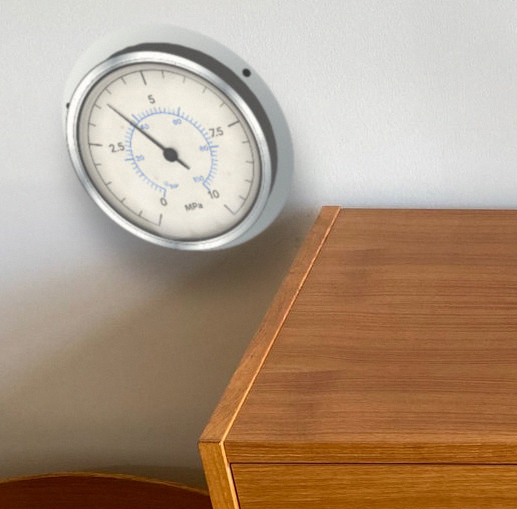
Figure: 3.75 MPa
